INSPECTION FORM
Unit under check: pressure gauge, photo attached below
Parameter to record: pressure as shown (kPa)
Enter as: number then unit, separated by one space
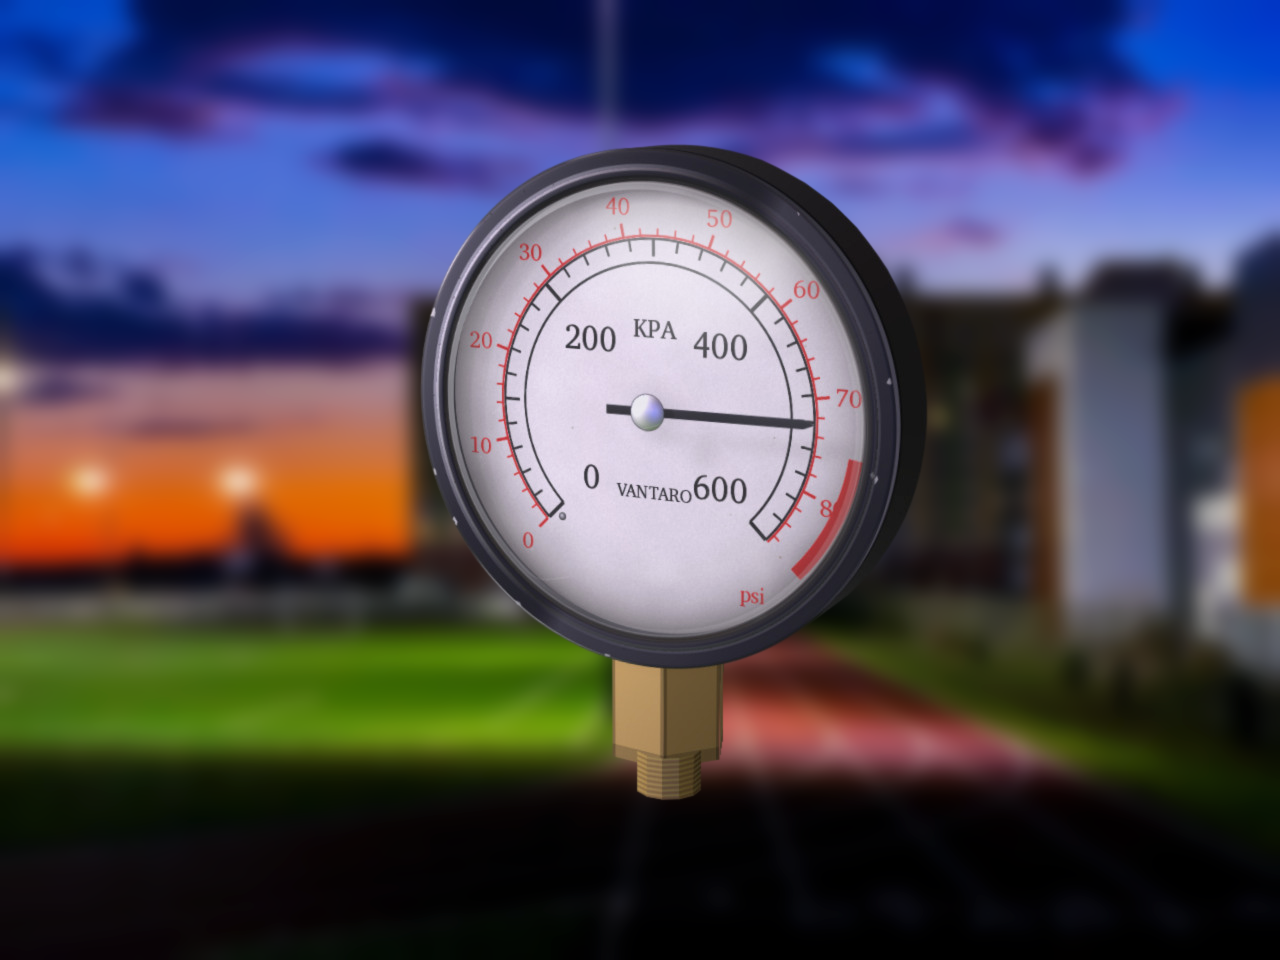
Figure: 500 kPa
